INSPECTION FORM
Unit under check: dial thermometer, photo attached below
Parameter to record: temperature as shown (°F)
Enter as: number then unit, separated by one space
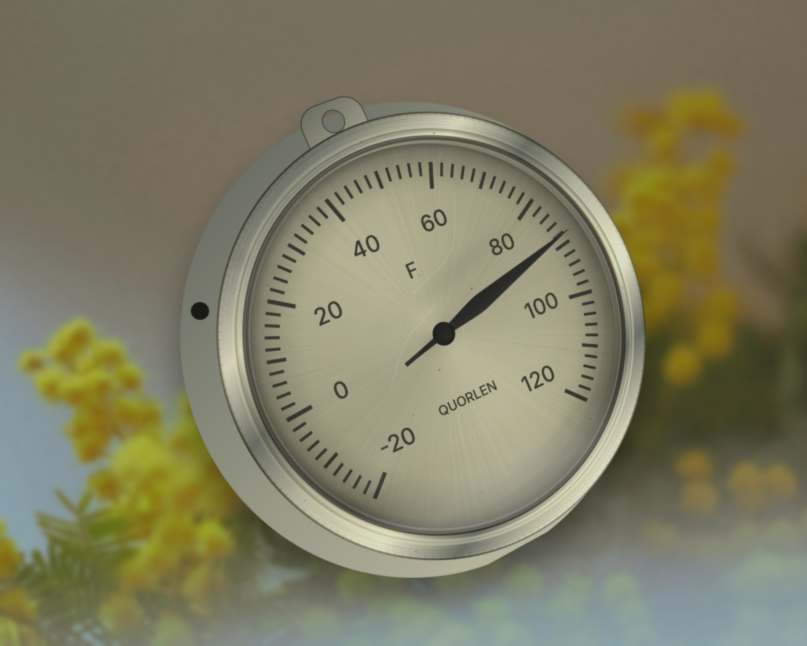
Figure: 88 °F
